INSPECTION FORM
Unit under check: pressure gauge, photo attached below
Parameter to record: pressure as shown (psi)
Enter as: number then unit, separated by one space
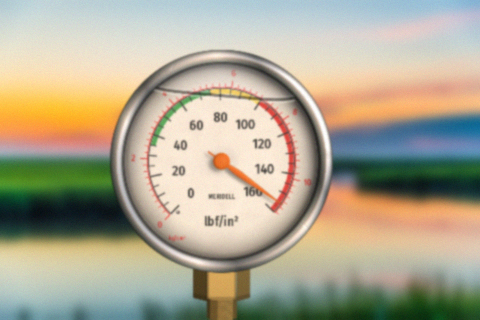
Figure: 155 psi
